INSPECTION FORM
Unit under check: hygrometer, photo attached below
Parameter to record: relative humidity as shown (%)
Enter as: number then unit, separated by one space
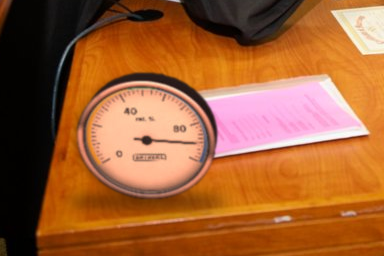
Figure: 90 %
